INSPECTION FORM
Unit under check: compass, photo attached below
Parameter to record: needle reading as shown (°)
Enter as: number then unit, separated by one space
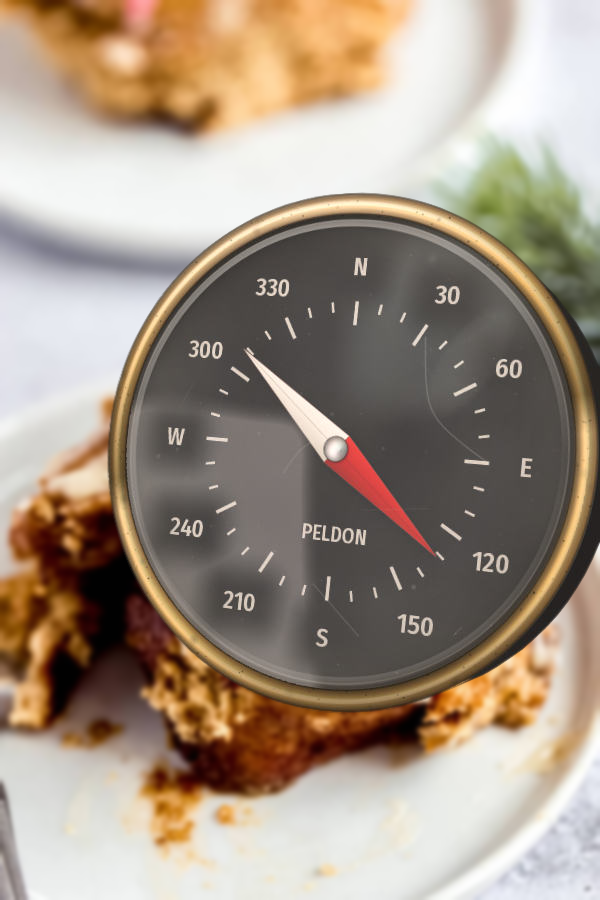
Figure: 130 °
